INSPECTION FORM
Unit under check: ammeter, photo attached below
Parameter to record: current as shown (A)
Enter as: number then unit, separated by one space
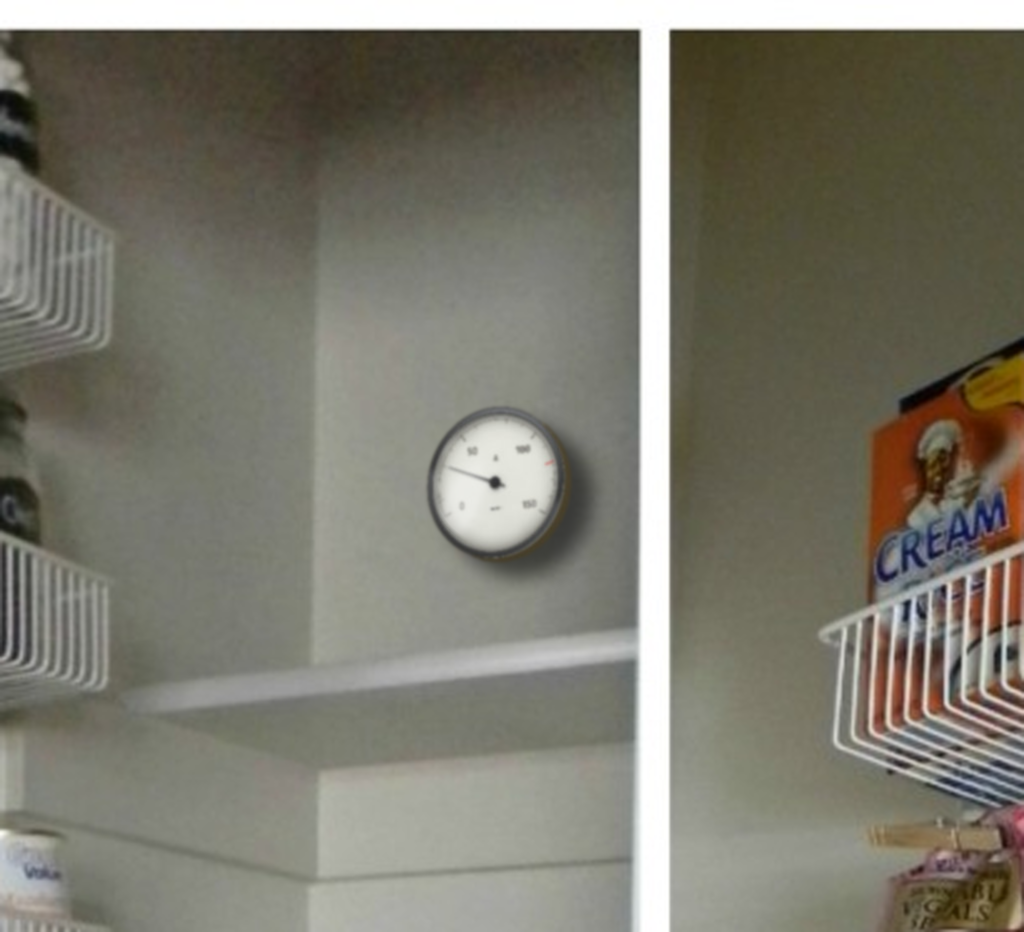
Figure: 30 A
